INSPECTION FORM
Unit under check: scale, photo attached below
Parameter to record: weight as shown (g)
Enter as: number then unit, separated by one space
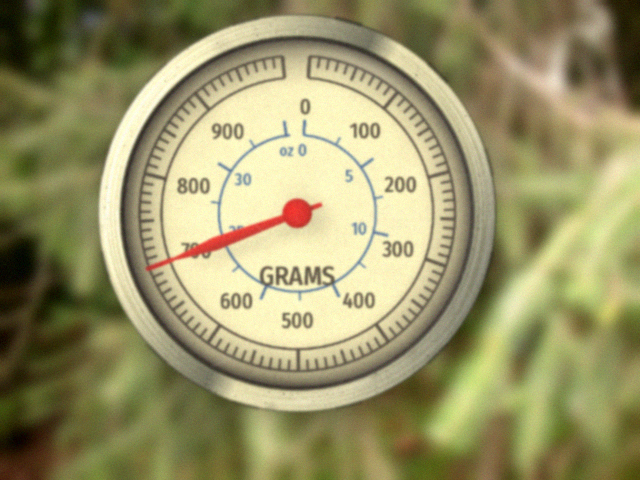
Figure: 700 g
